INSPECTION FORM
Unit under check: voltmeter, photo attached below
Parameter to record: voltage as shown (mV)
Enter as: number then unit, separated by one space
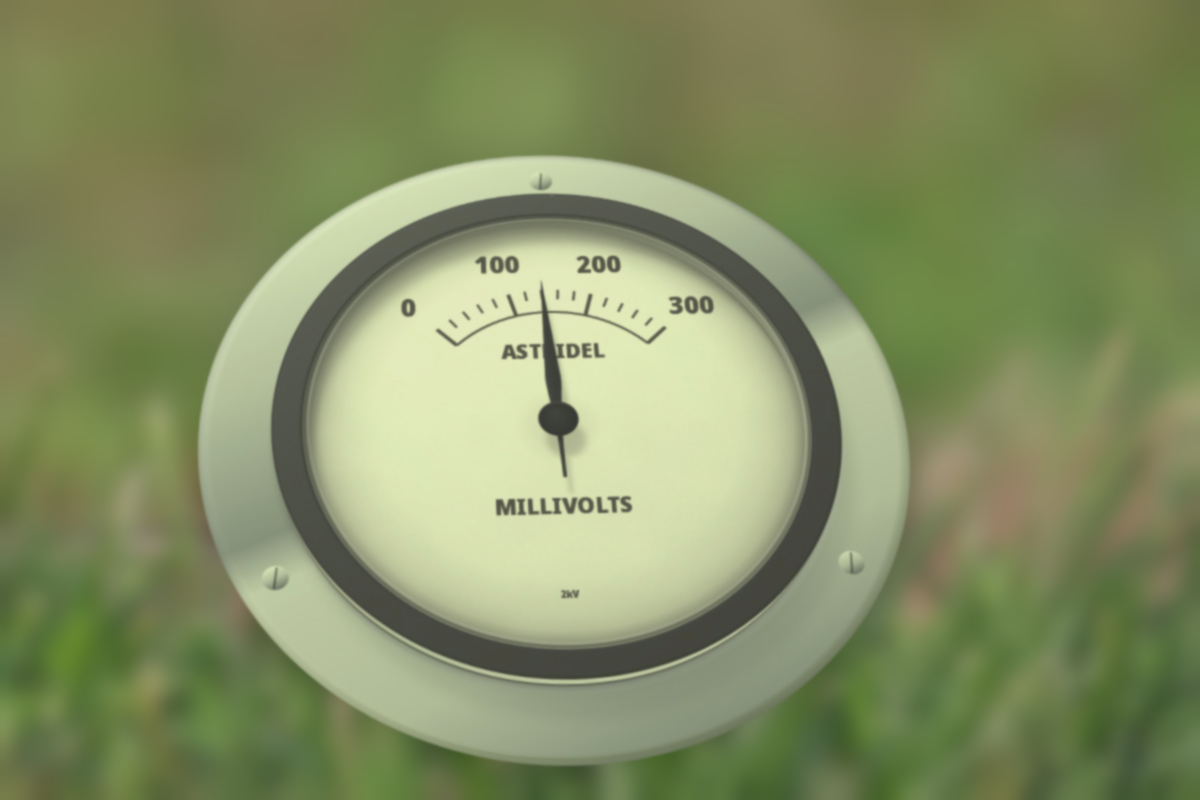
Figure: 140 mV
